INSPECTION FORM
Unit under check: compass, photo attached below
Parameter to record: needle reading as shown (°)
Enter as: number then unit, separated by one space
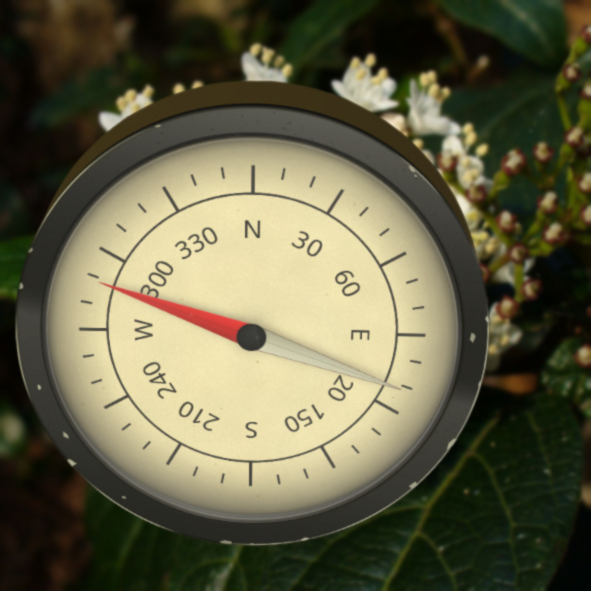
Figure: 290 °
